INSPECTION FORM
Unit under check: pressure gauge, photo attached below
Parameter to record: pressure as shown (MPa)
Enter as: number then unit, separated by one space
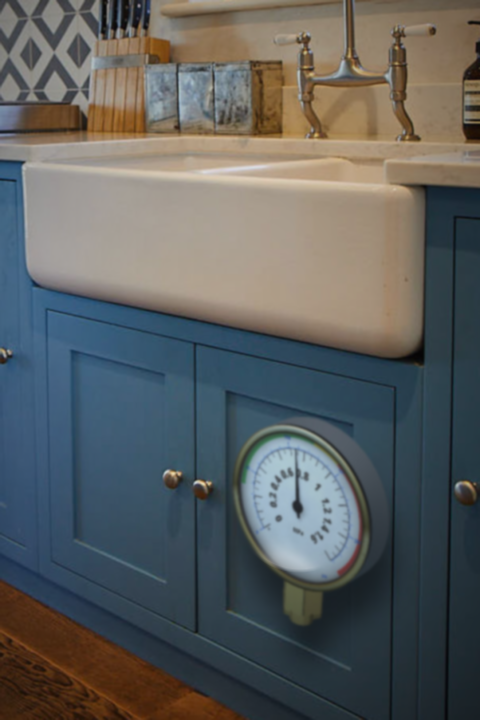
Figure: 0.75 MPa
